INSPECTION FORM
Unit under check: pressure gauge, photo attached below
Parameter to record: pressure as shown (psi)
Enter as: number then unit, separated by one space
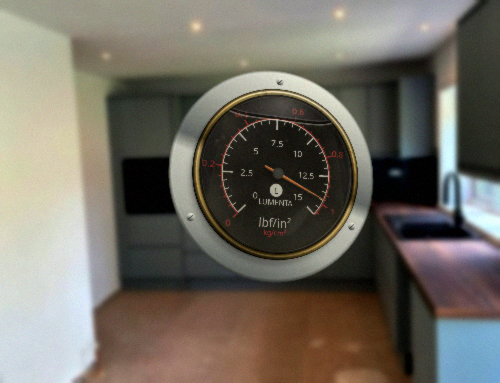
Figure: 14 psi
